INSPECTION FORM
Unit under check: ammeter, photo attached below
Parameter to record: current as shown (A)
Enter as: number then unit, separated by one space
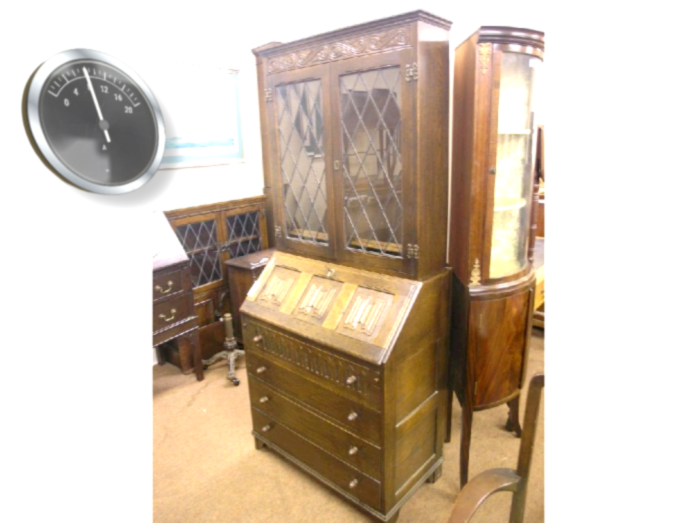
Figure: 8 A
